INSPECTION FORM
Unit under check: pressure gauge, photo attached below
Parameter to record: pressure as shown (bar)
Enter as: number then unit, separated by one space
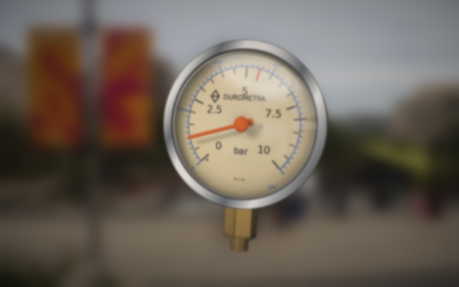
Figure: 1 bar
